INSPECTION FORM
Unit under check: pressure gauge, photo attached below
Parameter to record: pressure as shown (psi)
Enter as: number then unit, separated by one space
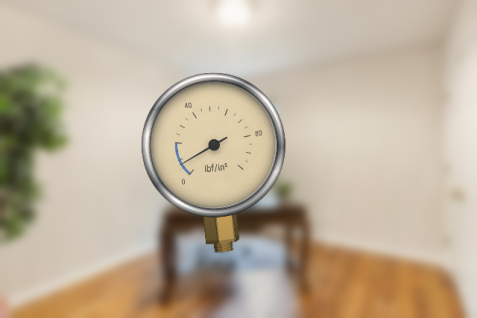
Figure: 7.5 psi
